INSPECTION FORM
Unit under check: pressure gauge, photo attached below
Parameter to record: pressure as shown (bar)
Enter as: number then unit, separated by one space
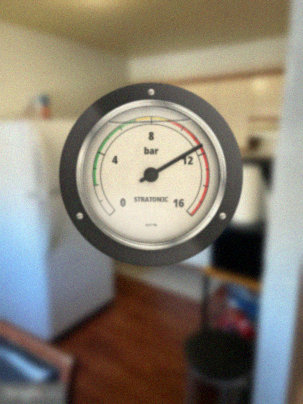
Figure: 11.5 bar
